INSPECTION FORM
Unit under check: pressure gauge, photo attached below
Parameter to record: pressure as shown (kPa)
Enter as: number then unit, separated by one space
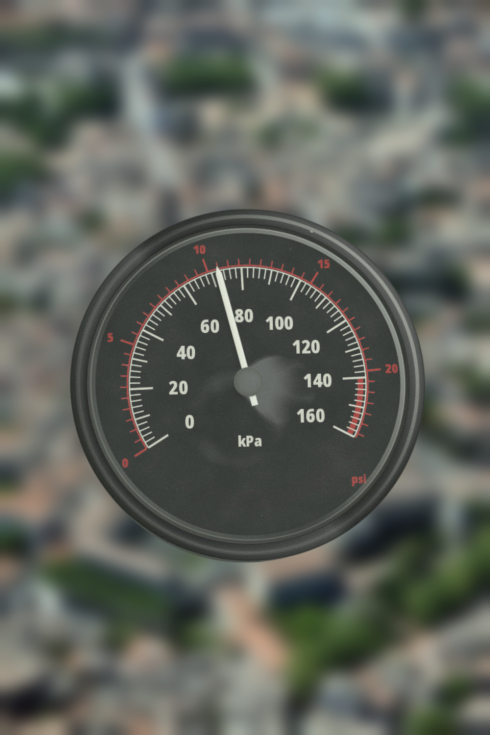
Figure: 72 kPa
